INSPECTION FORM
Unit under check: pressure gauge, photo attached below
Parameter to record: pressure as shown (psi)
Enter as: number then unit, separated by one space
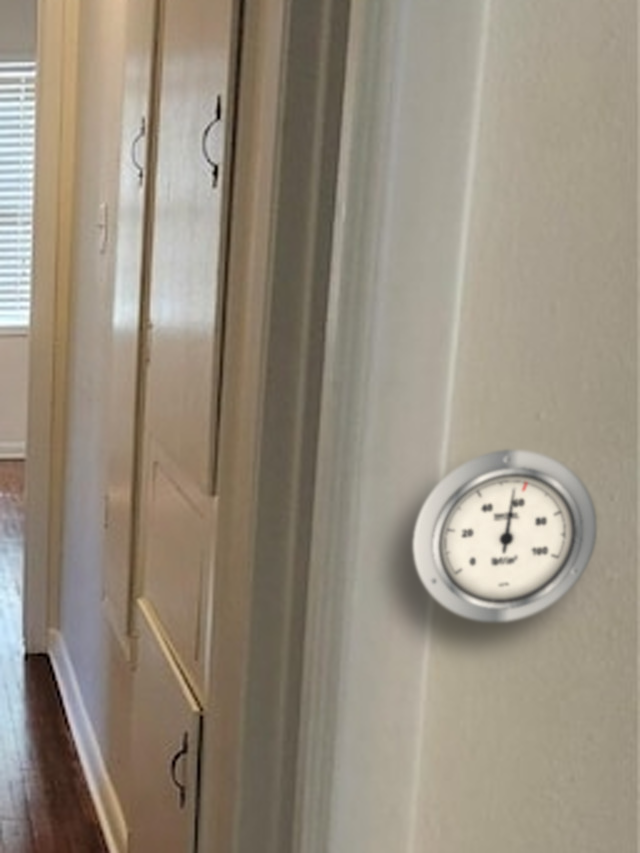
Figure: 55 psi
